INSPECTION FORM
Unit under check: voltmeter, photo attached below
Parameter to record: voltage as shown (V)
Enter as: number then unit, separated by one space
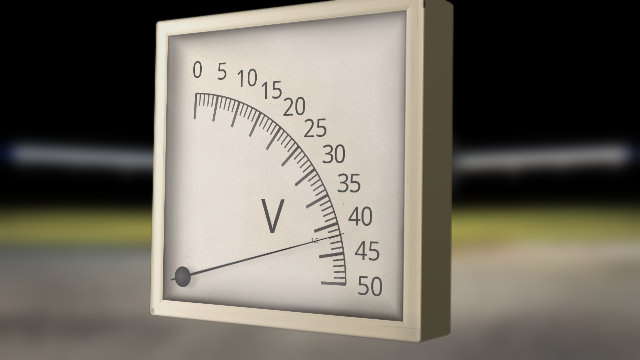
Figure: 42 V
